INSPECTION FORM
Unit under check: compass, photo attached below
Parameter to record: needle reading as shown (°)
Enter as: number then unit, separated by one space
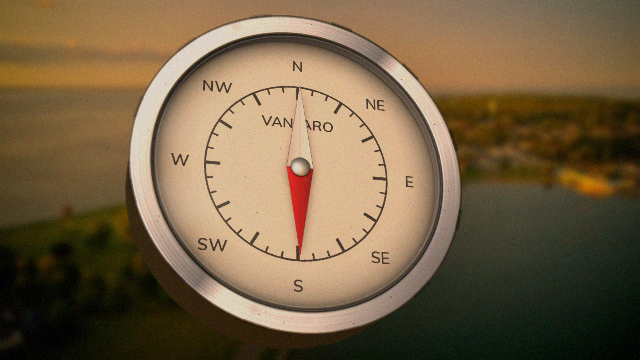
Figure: 180 °
